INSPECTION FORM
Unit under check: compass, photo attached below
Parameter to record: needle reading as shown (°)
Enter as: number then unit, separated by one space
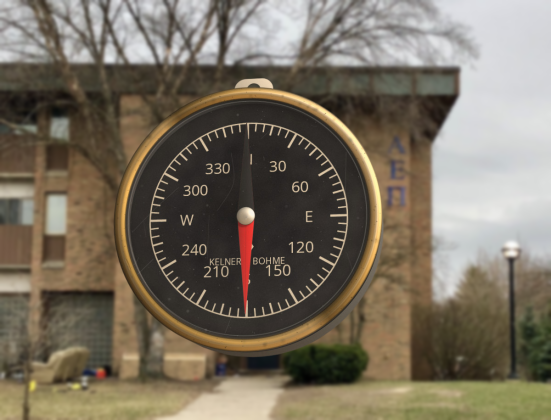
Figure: 180 °
